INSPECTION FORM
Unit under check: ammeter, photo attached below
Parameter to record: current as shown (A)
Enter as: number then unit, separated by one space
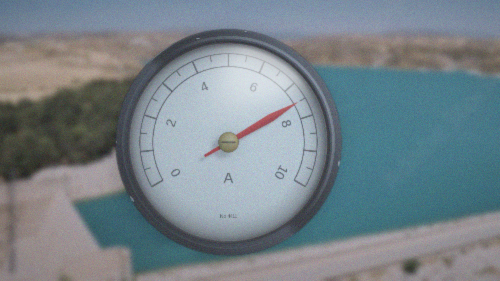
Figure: 7.5 A
